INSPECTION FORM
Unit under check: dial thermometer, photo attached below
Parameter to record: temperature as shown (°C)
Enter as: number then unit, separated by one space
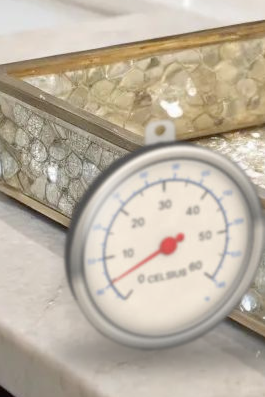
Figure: 5 °C
